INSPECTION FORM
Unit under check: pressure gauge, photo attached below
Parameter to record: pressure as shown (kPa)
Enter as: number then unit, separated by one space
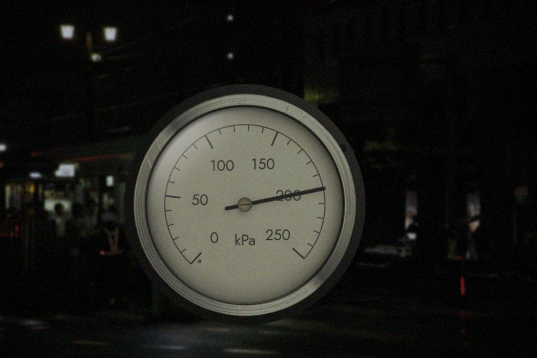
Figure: 200 kPa
